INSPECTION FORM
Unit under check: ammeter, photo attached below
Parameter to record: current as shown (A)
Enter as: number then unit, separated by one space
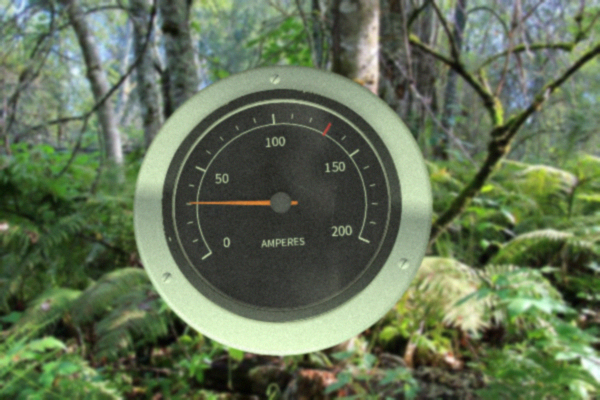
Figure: 30 A
